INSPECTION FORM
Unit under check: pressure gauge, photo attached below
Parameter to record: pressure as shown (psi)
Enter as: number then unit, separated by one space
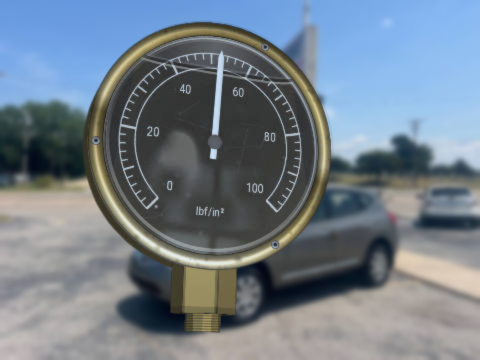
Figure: 52 psi
